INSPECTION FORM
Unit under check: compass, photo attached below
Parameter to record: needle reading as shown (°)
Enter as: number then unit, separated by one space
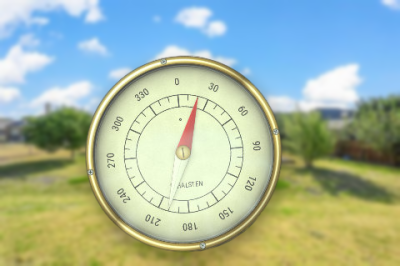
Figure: 20 °
